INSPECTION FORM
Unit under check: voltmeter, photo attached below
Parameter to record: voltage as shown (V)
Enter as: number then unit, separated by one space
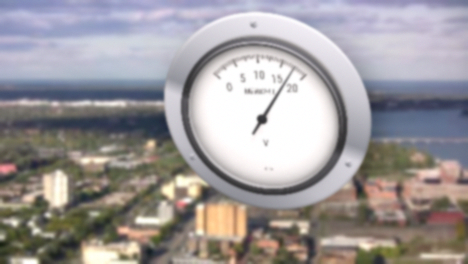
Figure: 17.5 V
